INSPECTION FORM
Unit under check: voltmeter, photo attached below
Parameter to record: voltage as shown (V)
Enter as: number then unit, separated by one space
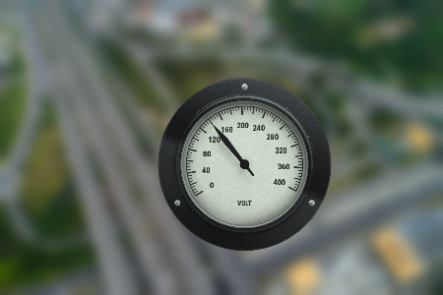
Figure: 140 V
